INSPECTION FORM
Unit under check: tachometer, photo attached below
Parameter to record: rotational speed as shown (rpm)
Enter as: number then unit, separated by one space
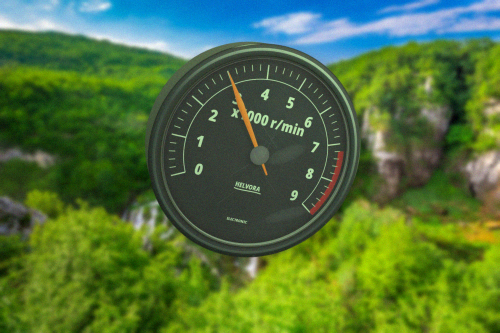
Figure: 3000 rpm
